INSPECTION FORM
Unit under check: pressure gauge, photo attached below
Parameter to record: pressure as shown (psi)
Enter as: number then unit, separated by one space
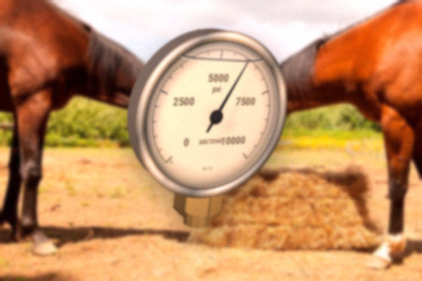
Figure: 6000 psi
